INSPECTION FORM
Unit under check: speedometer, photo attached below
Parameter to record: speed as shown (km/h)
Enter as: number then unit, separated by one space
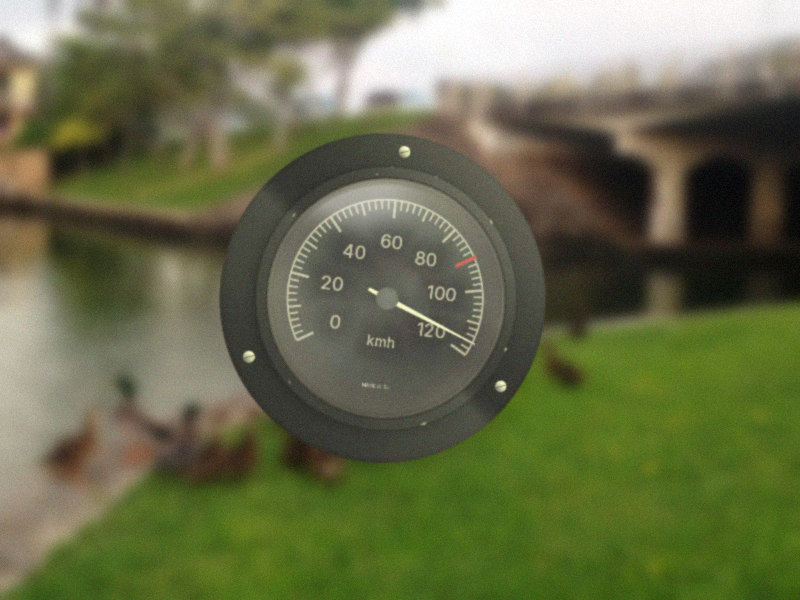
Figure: 116 km/h
